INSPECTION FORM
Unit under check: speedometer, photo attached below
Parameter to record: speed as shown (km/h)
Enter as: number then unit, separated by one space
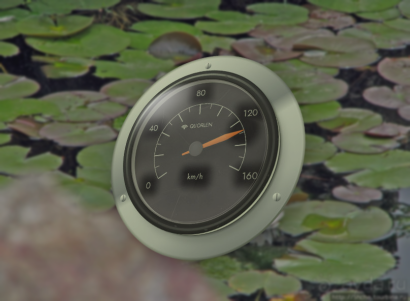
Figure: 130 km/h
